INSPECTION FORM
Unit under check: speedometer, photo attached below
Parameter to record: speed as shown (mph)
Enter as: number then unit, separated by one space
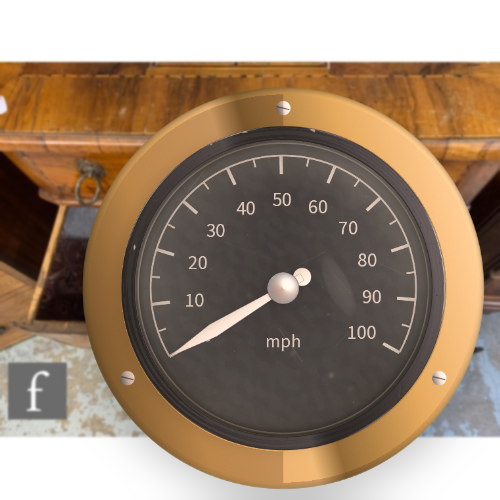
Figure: 0 mph
